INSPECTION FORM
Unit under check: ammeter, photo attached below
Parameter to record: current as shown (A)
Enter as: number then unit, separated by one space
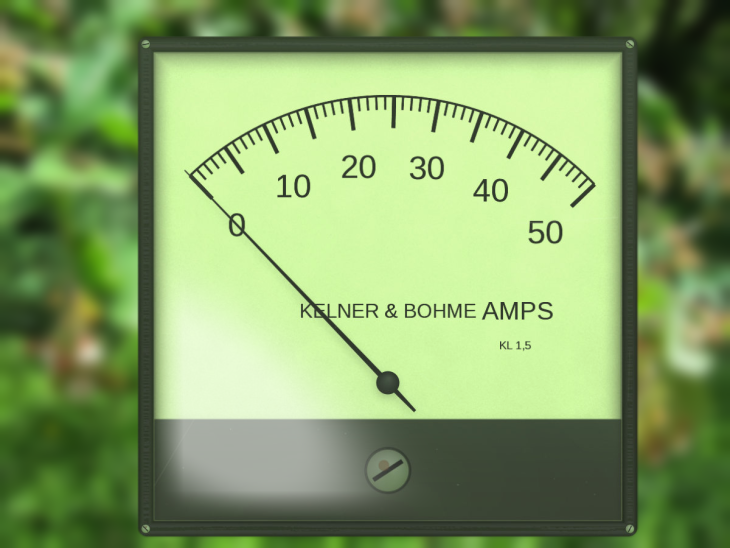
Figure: 0 A
